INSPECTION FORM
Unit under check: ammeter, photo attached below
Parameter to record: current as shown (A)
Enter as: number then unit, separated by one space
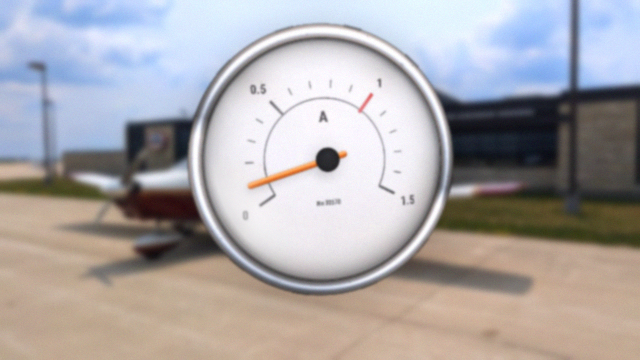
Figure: 0.1 A
